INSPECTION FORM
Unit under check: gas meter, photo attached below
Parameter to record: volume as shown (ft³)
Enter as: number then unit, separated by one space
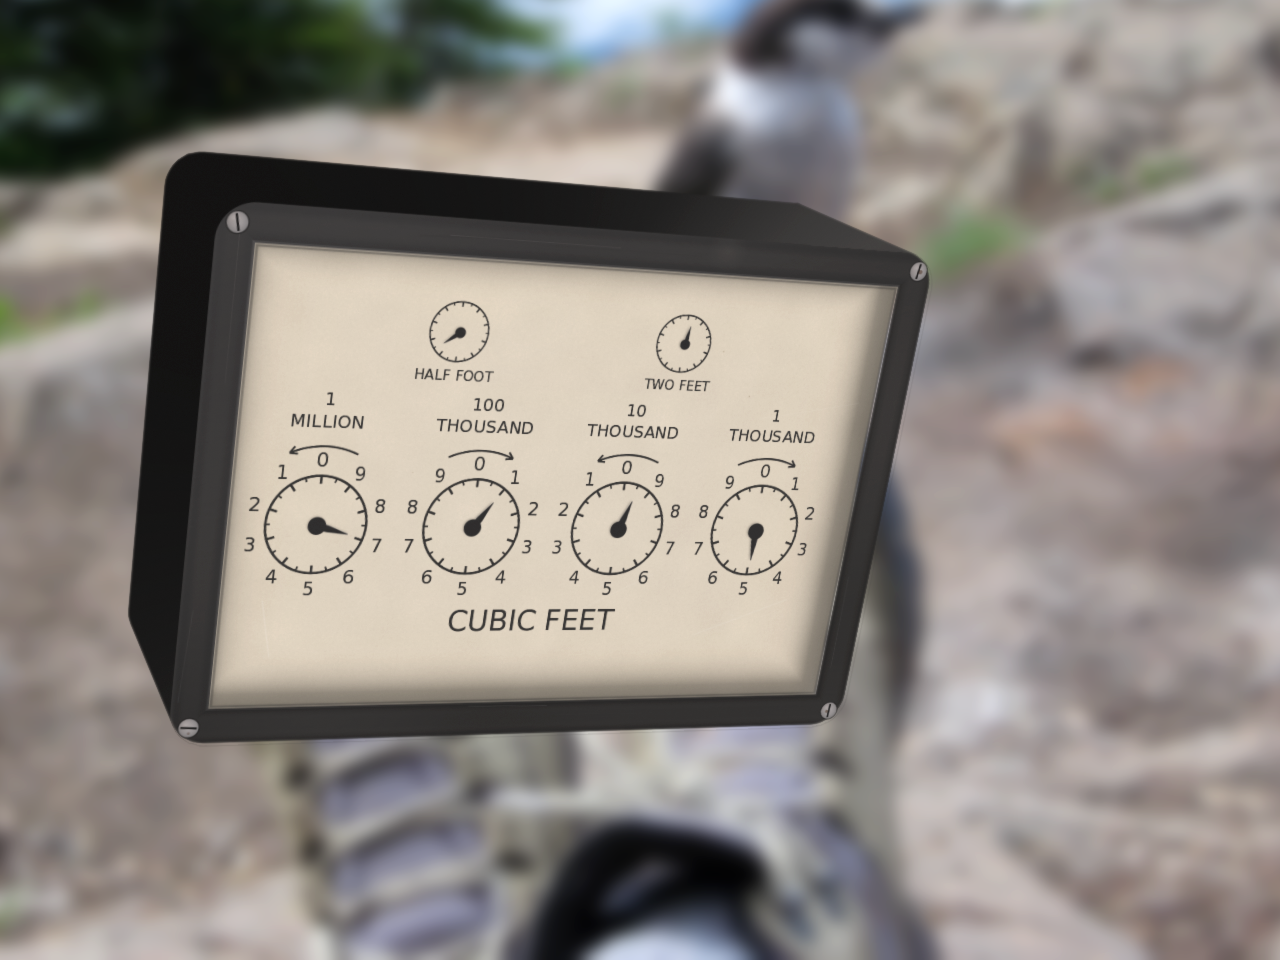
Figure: 709500 ft³
